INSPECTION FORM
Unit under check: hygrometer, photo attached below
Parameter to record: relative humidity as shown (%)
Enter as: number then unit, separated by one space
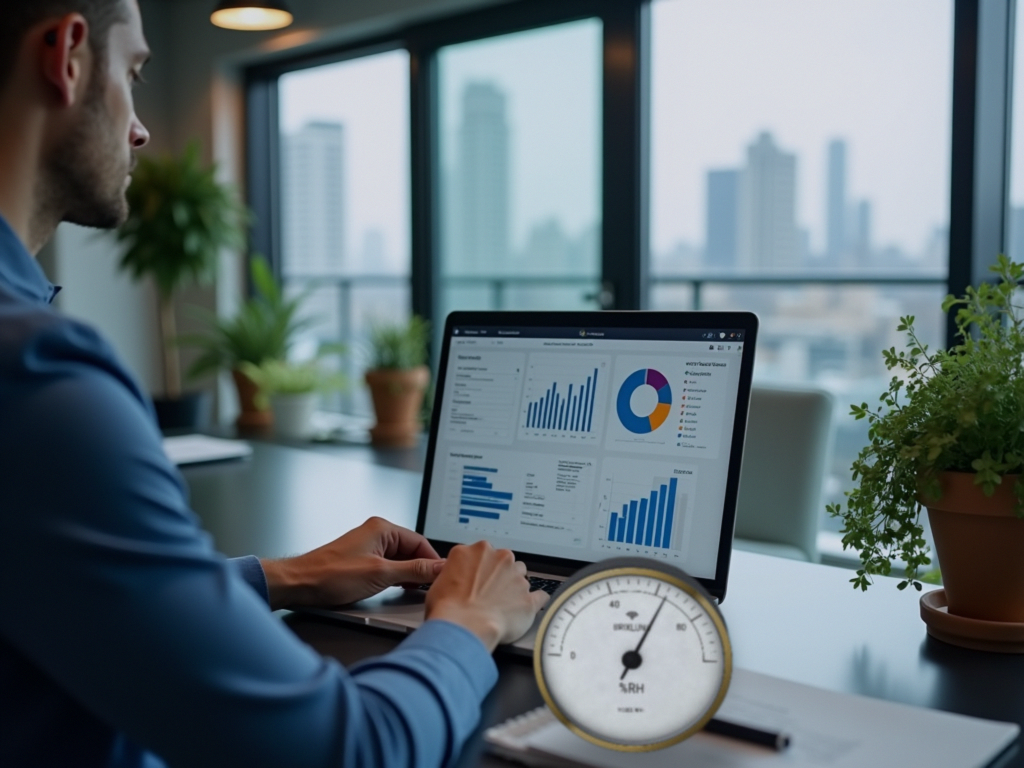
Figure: 64 %
